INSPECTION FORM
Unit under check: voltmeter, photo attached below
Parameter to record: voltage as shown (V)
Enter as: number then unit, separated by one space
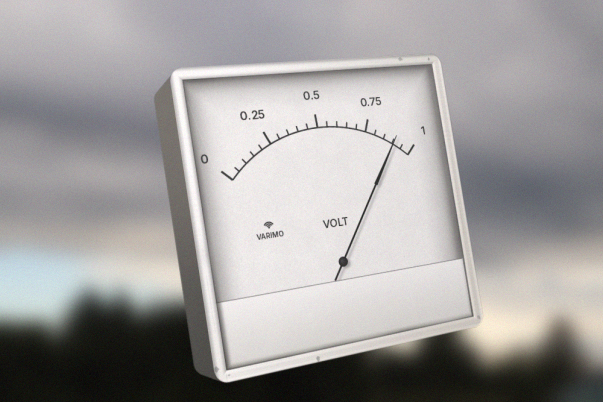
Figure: 0.9 V
